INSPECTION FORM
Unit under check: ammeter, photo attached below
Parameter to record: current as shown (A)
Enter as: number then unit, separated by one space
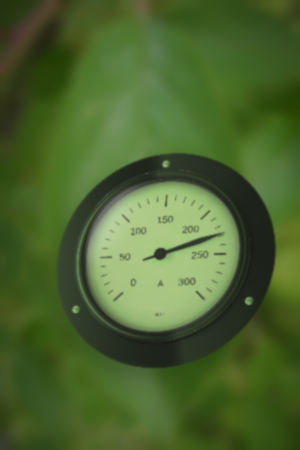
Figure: 230 A
